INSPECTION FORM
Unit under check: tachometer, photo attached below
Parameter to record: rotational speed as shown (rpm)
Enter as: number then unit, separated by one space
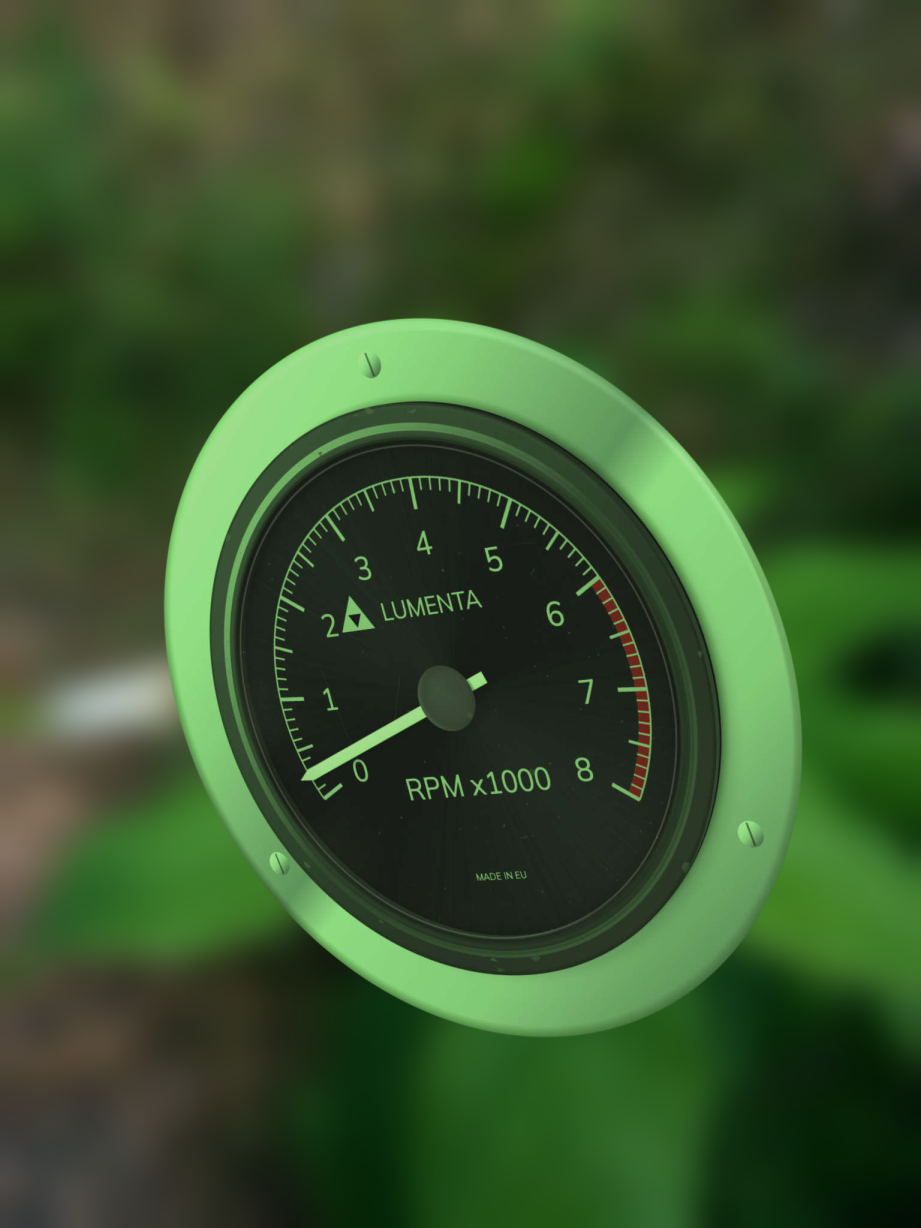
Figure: 250 rpm
